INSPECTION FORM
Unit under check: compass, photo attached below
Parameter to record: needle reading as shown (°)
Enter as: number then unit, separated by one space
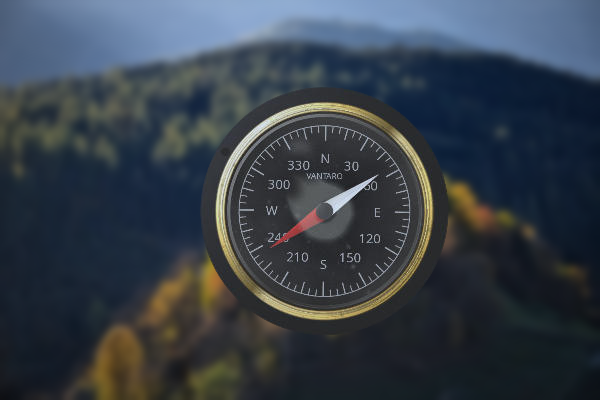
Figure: 235 °
